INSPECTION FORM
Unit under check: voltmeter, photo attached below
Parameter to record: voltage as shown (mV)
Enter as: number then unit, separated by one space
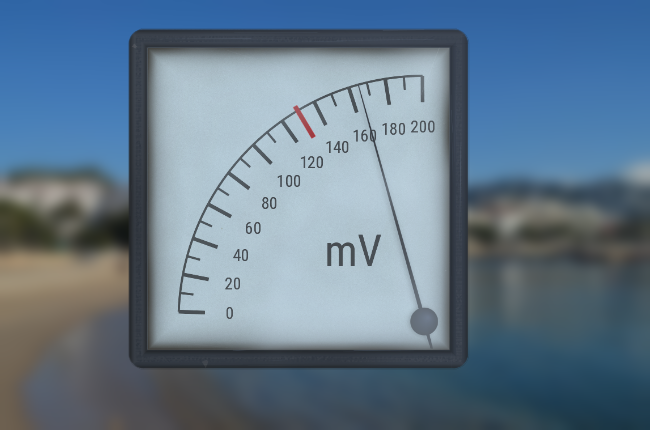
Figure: 165 mV
